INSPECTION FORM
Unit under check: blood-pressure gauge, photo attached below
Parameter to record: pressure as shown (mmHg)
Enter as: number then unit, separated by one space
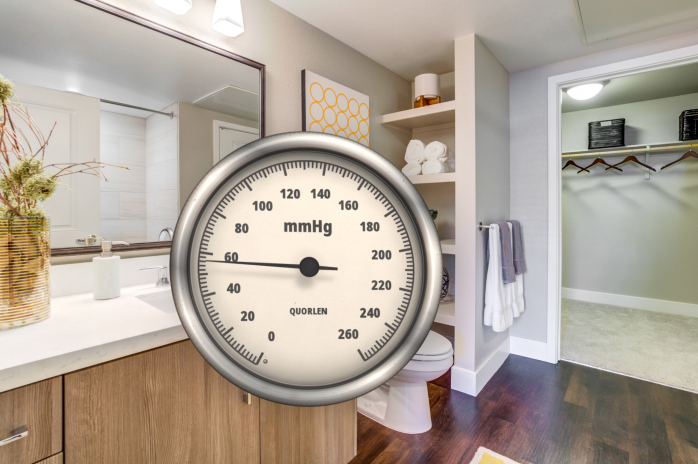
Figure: 56 mmHg
